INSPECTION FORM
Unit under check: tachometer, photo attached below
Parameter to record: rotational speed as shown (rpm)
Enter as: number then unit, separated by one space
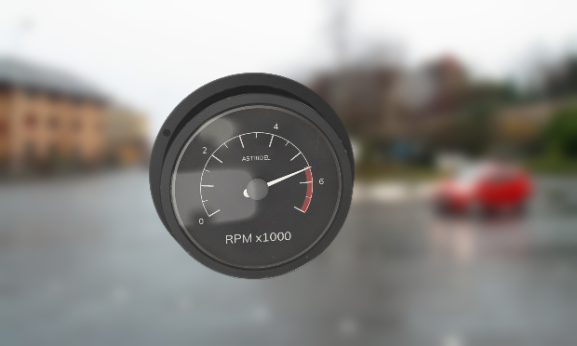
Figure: 5500 rpm
